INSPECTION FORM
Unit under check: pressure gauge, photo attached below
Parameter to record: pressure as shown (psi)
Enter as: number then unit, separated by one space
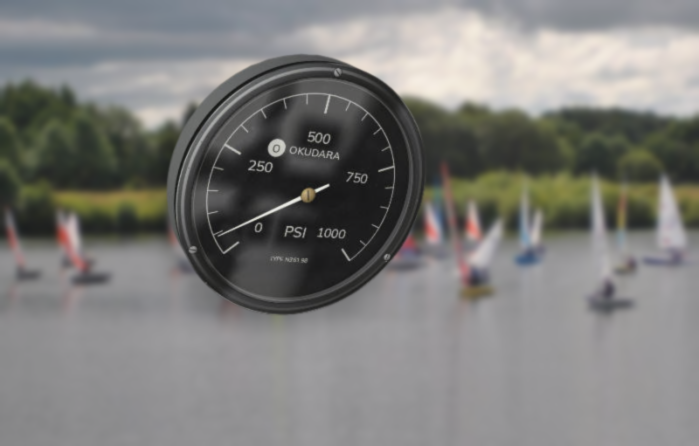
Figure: 50 psi
